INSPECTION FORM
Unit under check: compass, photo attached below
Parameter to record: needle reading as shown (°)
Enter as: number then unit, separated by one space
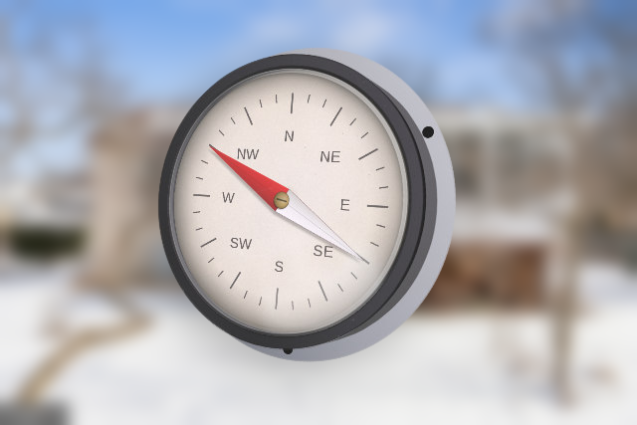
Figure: 300 °
